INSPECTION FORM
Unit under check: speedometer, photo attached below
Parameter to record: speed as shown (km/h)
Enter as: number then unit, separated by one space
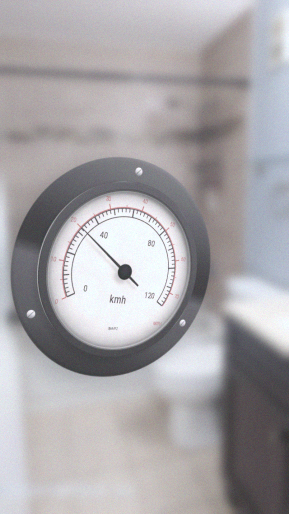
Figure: 32 km/h
